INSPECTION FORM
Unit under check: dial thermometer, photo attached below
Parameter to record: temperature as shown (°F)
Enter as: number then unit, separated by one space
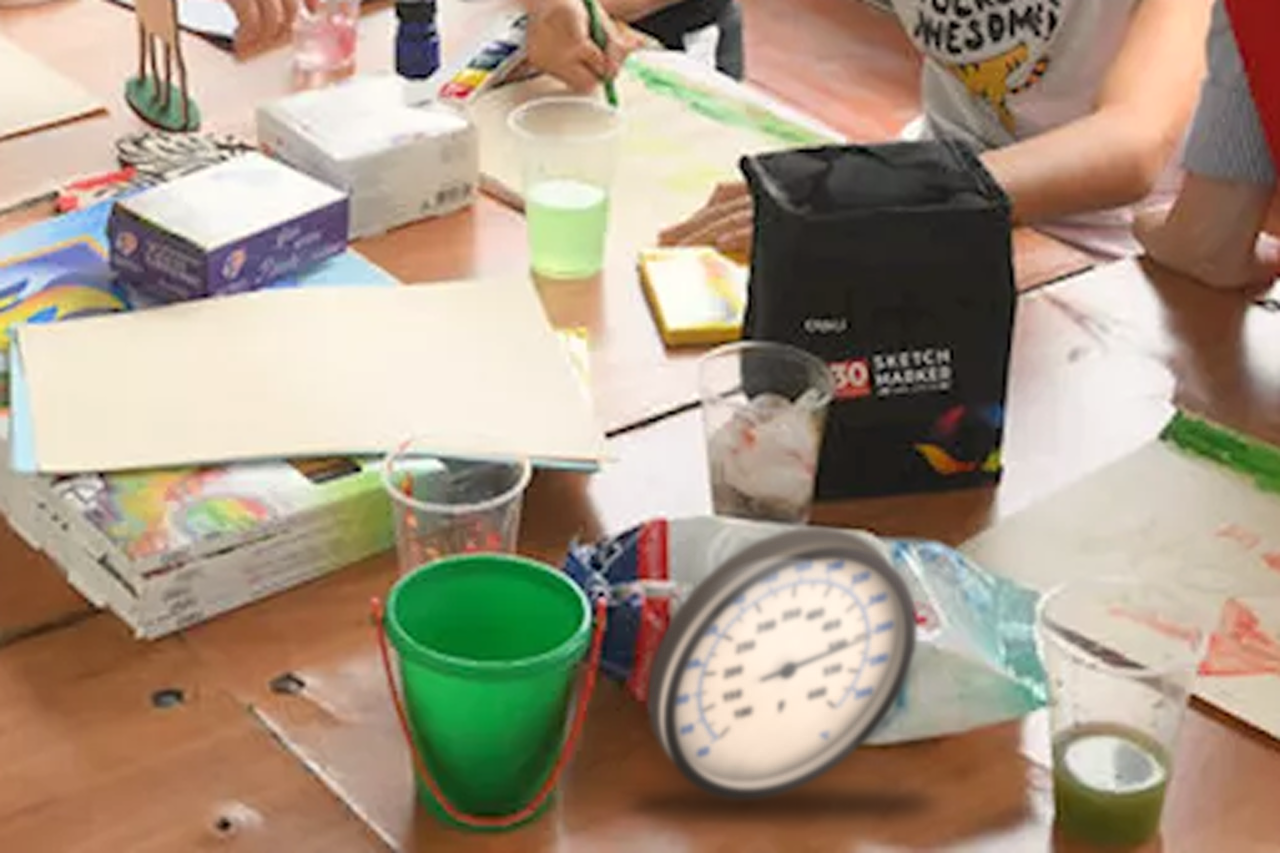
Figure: 500 °F
